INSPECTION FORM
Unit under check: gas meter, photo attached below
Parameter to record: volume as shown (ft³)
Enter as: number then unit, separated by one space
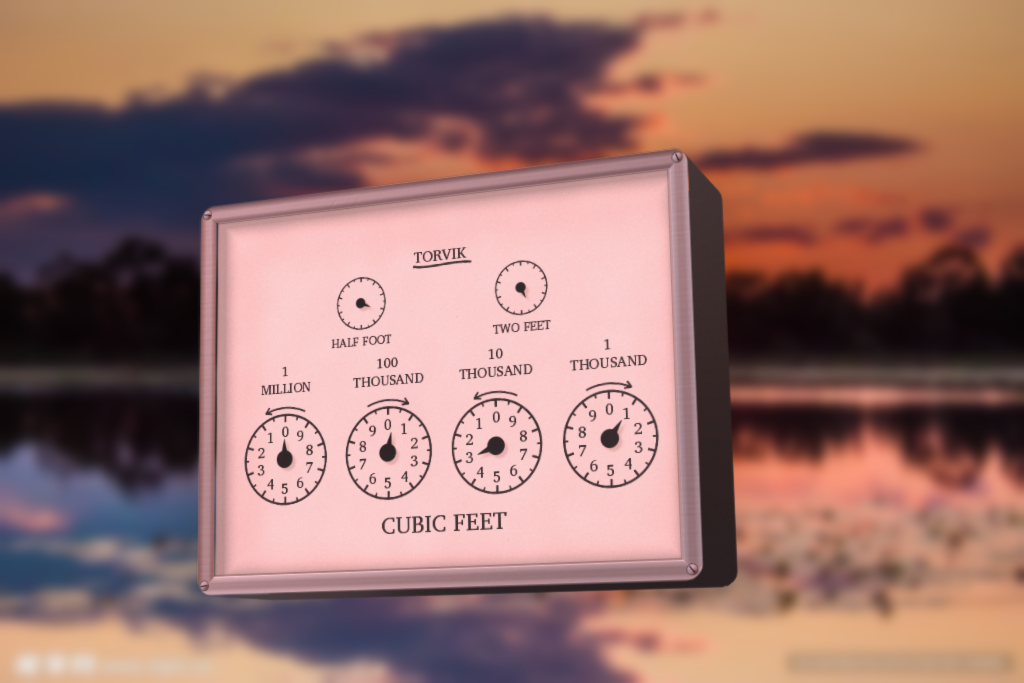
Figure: 3100 ft³
